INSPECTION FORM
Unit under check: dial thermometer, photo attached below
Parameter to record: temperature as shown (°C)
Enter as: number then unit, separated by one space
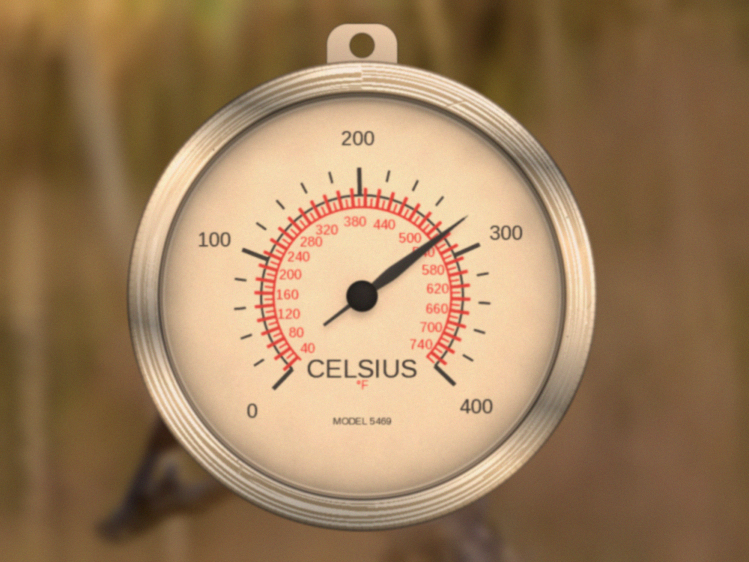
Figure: 280 °C
